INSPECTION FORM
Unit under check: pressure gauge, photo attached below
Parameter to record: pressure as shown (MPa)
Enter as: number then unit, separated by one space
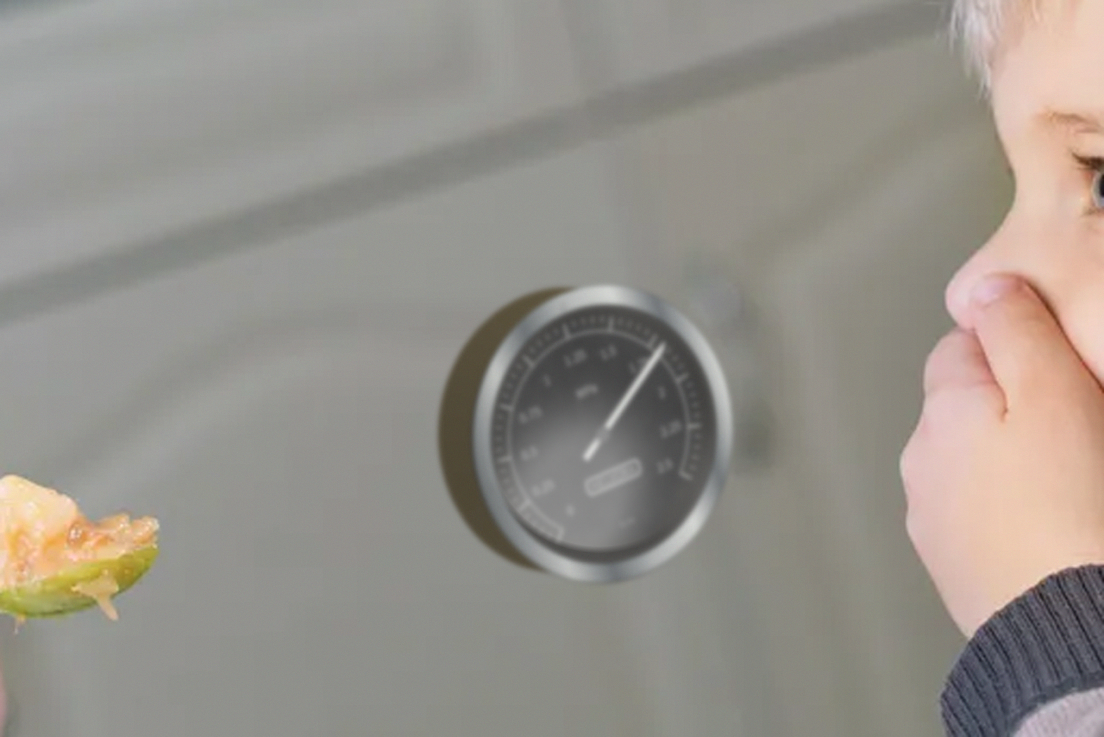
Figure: 1.8 MPa
